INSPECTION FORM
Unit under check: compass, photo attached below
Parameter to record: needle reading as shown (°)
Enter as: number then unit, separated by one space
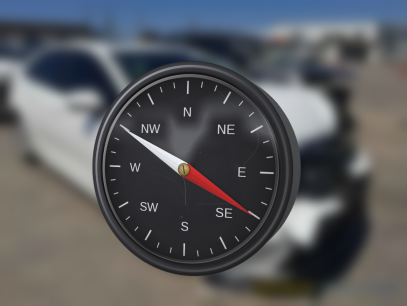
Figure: 120 °
